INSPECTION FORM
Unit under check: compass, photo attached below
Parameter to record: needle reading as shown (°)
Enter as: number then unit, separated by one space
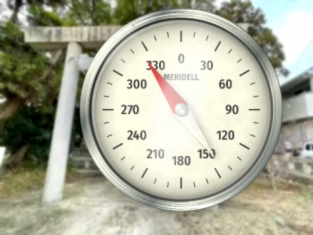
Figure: 325 °
